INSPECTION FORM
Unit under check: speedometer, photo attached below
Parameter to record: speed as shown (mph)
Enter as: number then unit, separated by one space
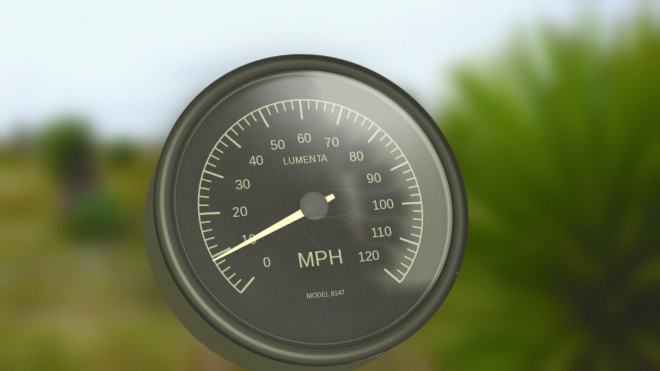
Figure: 9 mph
